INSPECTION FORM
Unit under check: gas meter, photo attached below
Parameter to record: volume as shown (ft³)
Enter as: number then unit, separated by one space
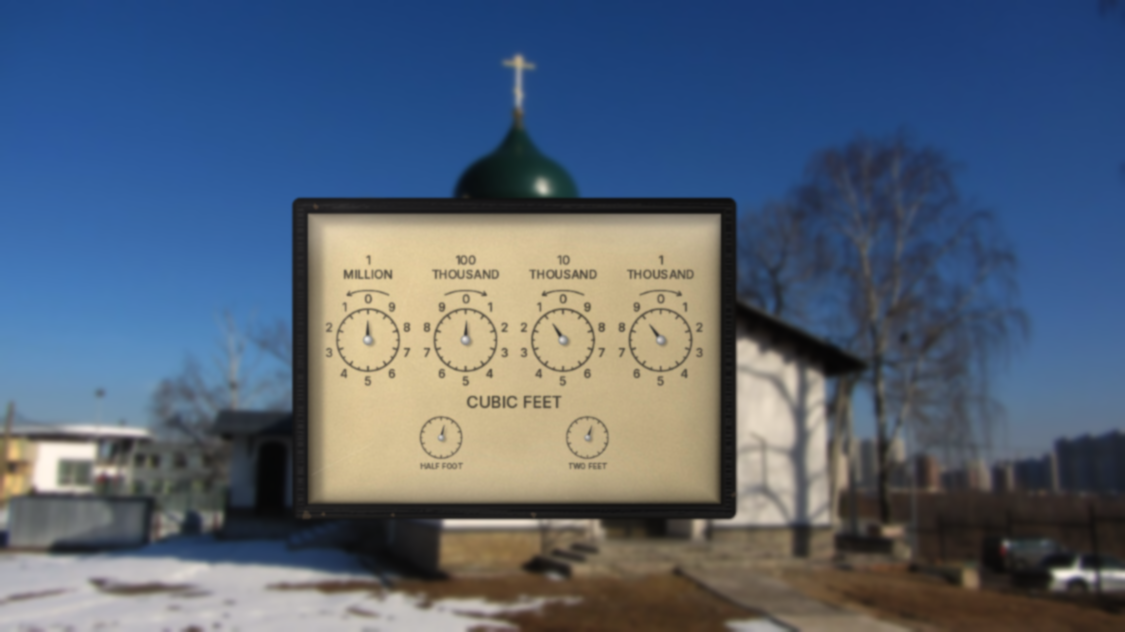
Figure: 900 ft³
